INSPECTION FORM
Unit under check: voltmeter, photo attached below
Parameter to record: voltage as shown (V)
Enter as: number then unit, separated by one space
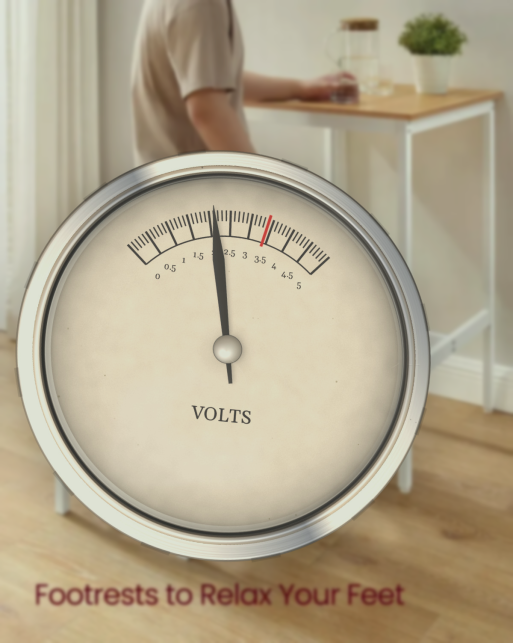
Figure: 2.1 V
